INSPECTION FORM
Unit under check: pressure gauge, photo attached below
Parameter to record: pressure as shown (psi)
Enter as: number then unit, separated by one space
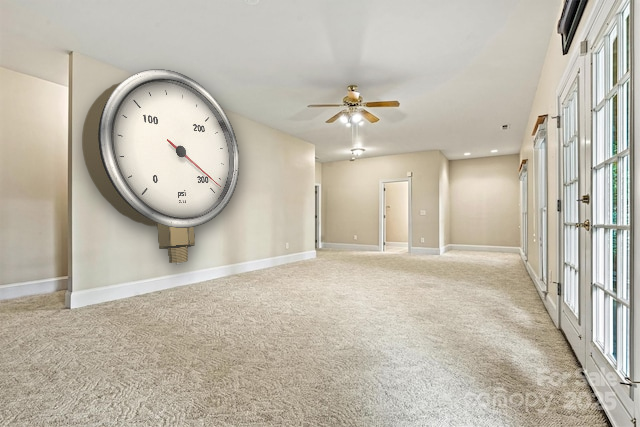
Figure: 290 psi
